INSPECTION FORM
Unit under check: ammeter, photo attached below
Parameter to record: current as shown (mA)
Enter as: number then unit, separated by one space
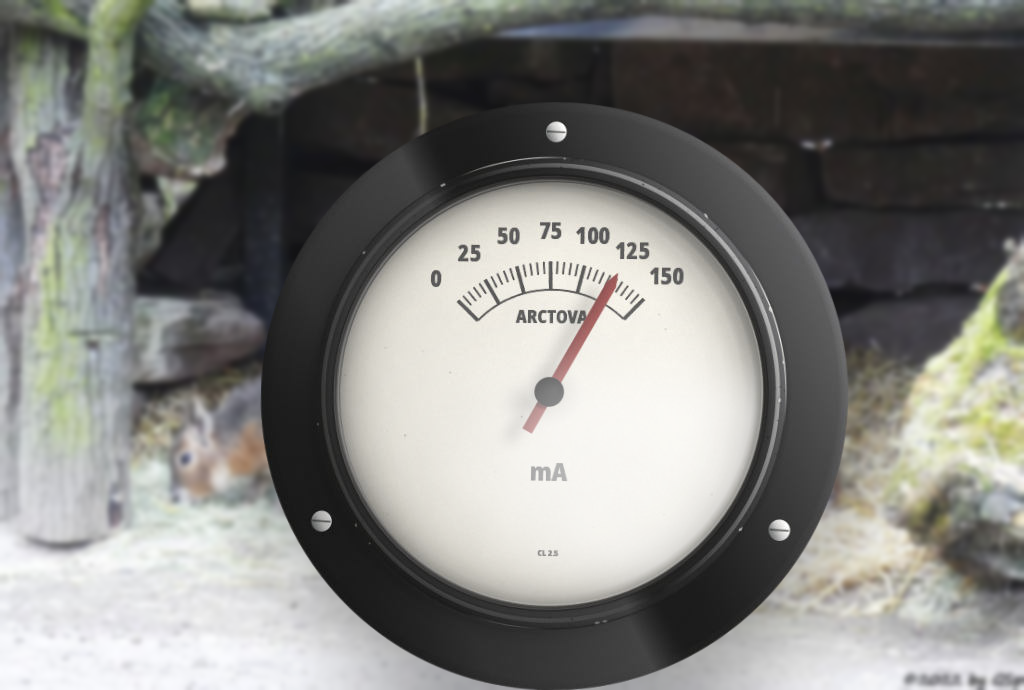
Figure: 125 mA
